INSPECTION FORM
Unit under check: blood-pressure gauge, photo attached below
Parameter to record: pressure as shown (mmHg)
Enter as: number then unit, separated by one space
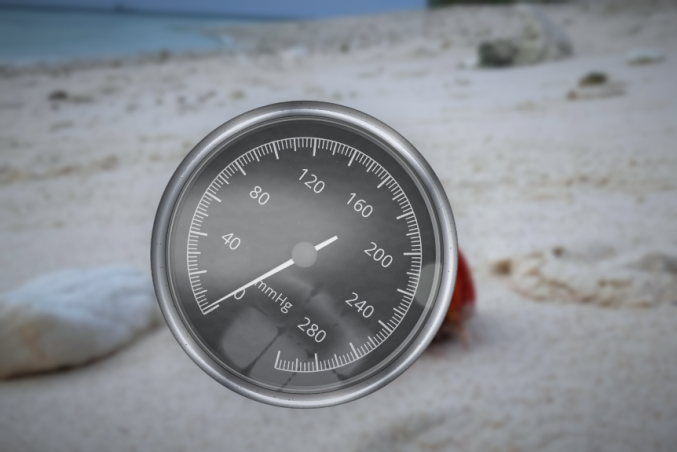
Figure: 2 mmHg
